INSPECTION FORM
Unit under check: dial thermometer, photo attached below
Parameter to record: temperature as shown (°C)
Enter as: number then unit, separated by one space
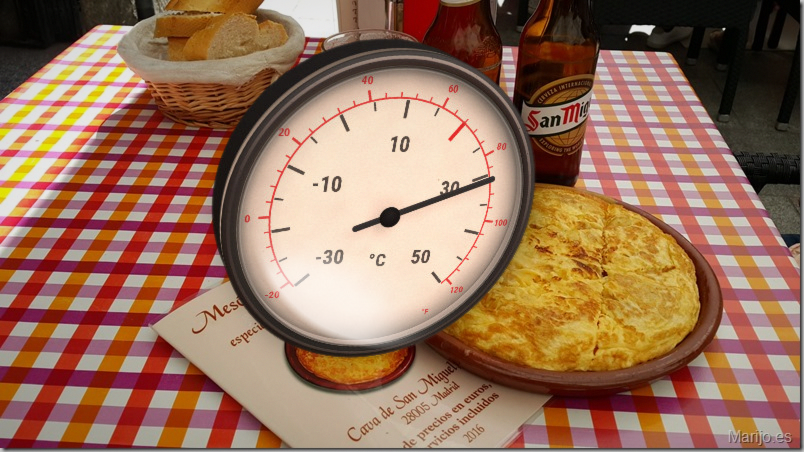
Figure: 30 °C
